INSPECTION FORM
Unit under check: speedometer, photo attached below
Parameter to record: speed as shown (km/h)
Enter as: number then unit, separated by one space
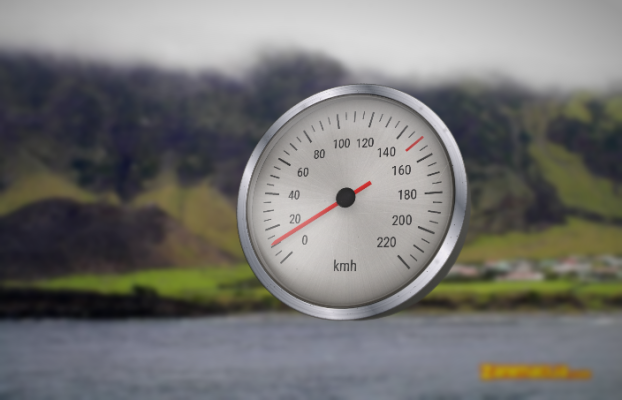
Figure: 10 km/h
